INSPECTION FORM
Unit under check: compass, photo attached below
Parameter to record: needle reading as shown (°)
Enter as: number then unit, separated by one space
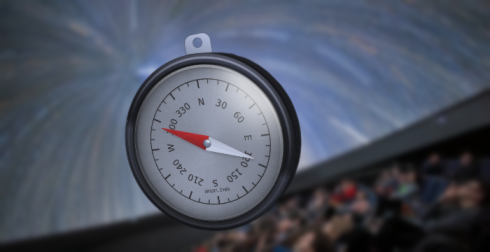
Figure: 295 °
